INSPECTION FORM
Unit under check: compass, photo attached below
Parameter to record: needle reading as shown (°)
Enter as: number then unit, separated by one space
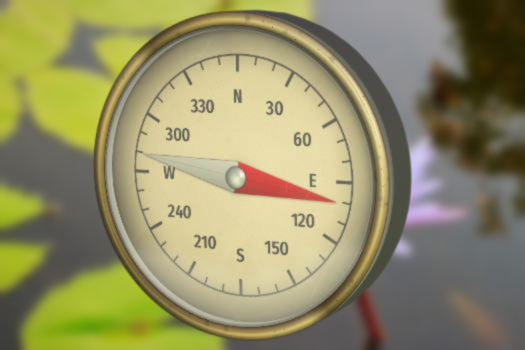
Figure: 100 °
